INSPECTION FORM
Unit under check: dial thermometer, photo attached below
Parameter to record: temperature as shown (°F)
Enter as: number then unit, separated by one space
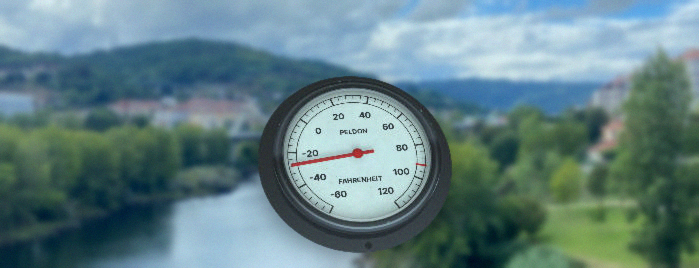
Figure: -28 °F
